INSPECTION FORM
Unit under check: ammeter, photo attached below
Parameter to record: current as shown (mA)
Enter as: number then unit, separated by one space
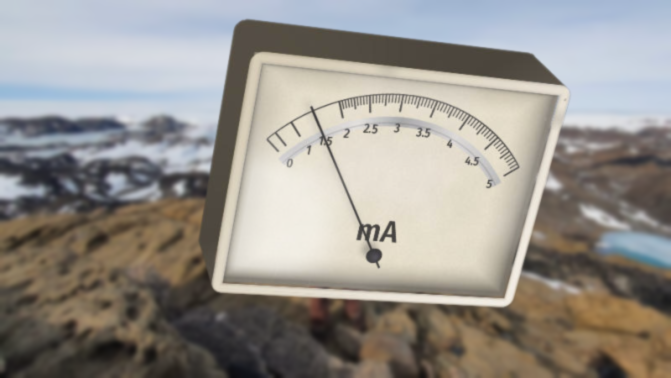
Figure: 1.5 mA
